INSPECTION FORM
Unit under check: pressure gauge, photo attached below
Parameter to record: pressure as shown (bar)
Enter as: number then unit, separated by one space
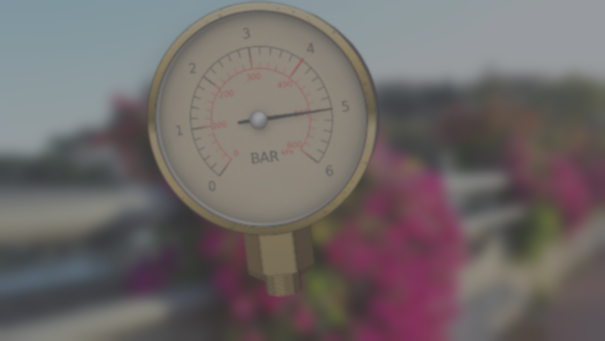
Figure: 5 bar
